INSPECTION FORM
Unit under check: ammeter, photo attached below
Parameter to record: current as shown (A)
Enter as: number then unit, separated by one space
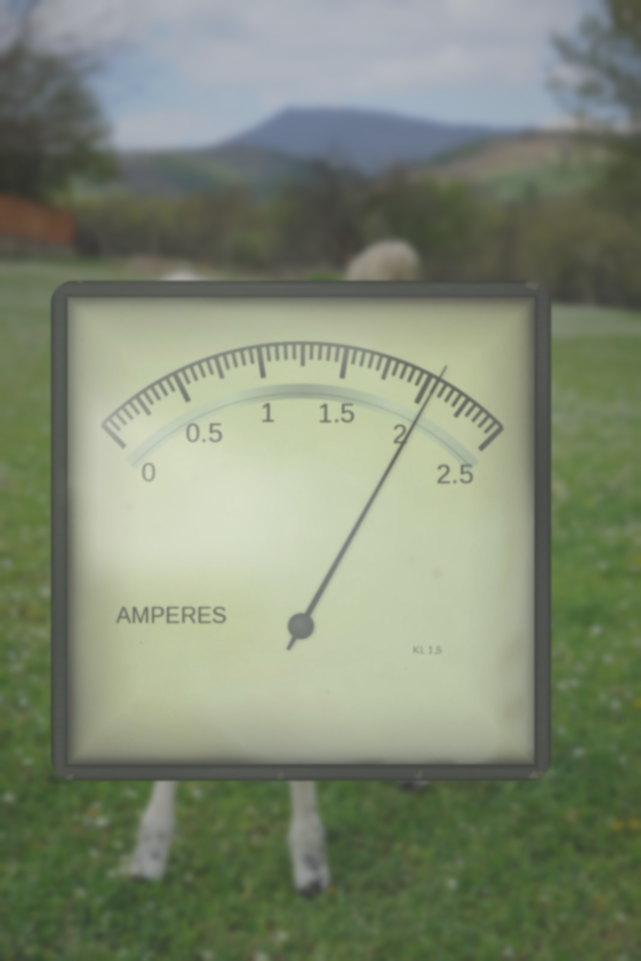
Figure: 2.05 A
